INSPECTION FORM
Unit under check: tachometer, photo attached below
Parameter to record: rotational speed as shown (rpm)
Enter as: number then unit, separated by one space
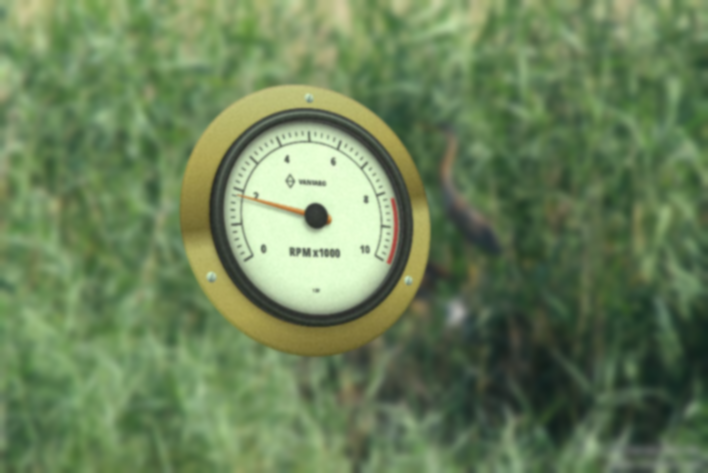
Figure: 1800 rpm
